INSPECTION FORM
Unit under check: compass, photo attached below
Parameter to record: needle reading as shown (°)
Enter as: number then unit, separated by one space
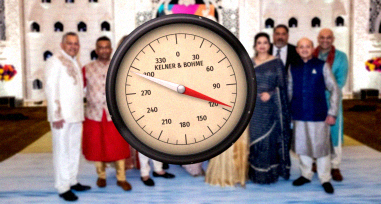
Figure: 115 °
